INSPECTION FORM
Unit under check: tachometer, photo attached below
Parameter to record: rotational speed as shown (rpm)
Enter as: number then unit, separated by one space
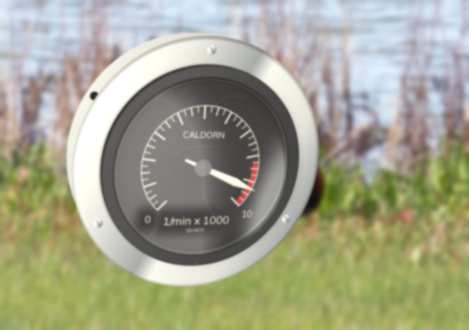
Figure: 9250 rpm
